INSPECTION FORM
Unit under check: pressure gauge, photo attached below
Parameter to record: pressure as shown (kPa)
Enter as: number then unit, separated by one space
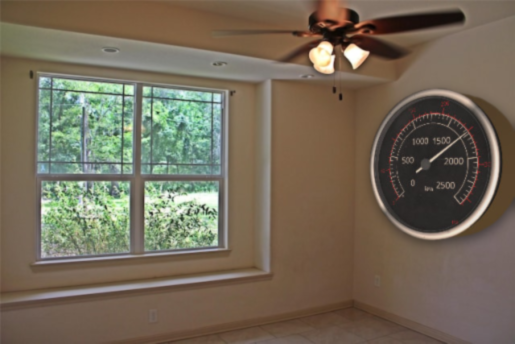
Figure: 1750 kPa
